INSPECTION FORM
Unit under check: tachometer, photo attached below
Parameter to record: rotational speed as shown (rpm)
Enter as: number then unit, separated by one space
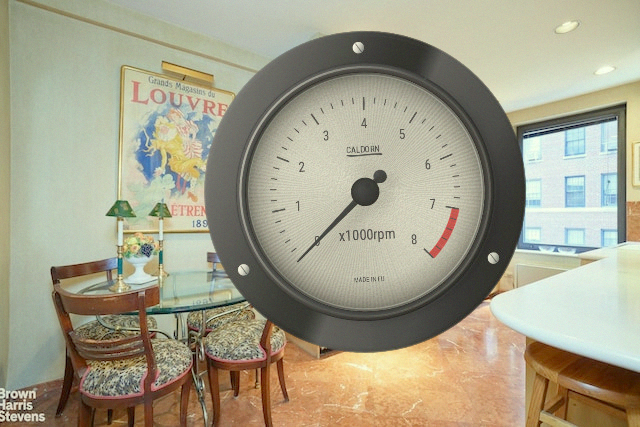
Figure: 0 rpm
